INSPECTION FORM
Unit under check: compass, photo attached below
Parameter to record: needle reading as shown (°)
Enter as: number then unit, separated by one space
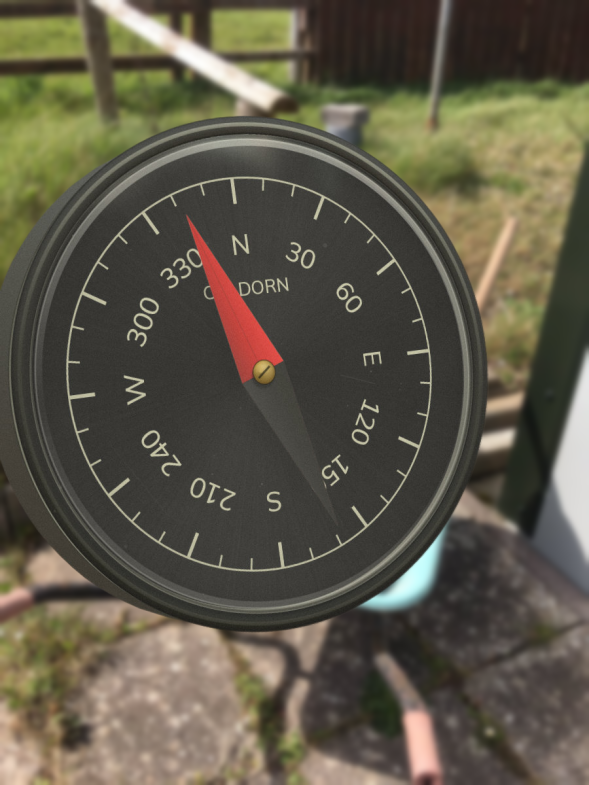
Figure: 340 °
